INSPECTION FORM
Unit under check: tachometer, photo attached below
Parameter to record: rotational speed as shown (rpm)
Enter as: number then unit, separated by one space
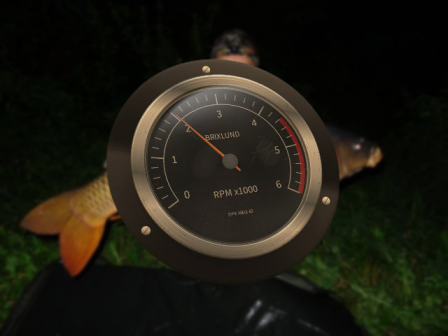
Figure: 2000 rpm
